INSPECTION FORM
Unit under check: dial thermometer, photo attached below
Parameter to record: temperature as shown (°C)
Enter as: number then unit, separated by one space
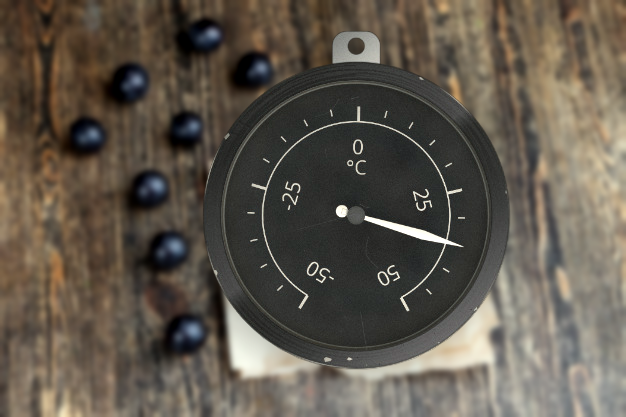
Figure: 35 °C
